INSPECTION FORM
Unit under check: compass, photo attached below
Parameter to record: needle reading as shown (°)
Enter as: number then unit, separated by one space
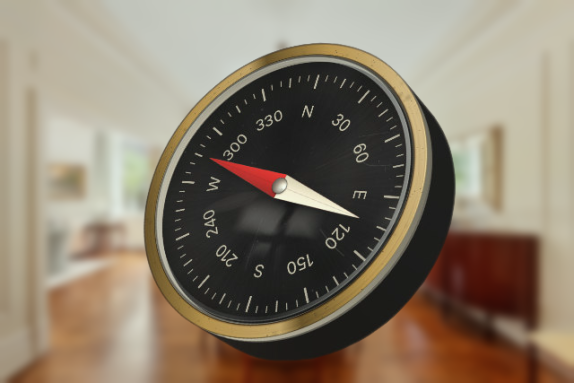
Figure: 285 °
